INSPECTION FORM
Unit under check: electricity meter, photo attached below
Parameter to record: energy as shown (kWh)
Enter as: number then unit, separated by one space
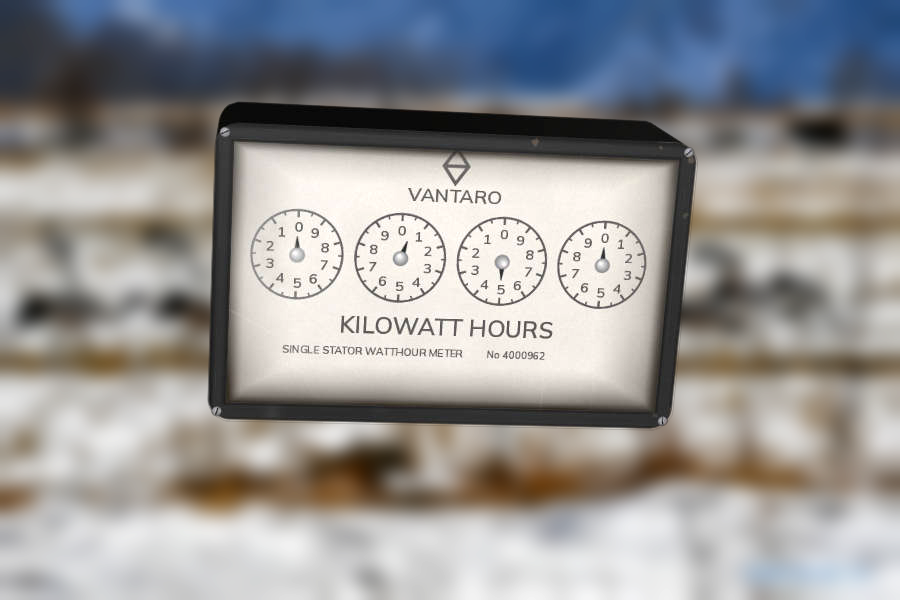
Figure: 50 kWh
